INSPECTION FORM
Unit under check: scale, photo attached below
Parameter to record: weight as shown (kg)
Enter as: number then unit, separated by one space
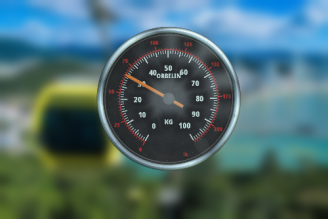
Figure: 30 kg
